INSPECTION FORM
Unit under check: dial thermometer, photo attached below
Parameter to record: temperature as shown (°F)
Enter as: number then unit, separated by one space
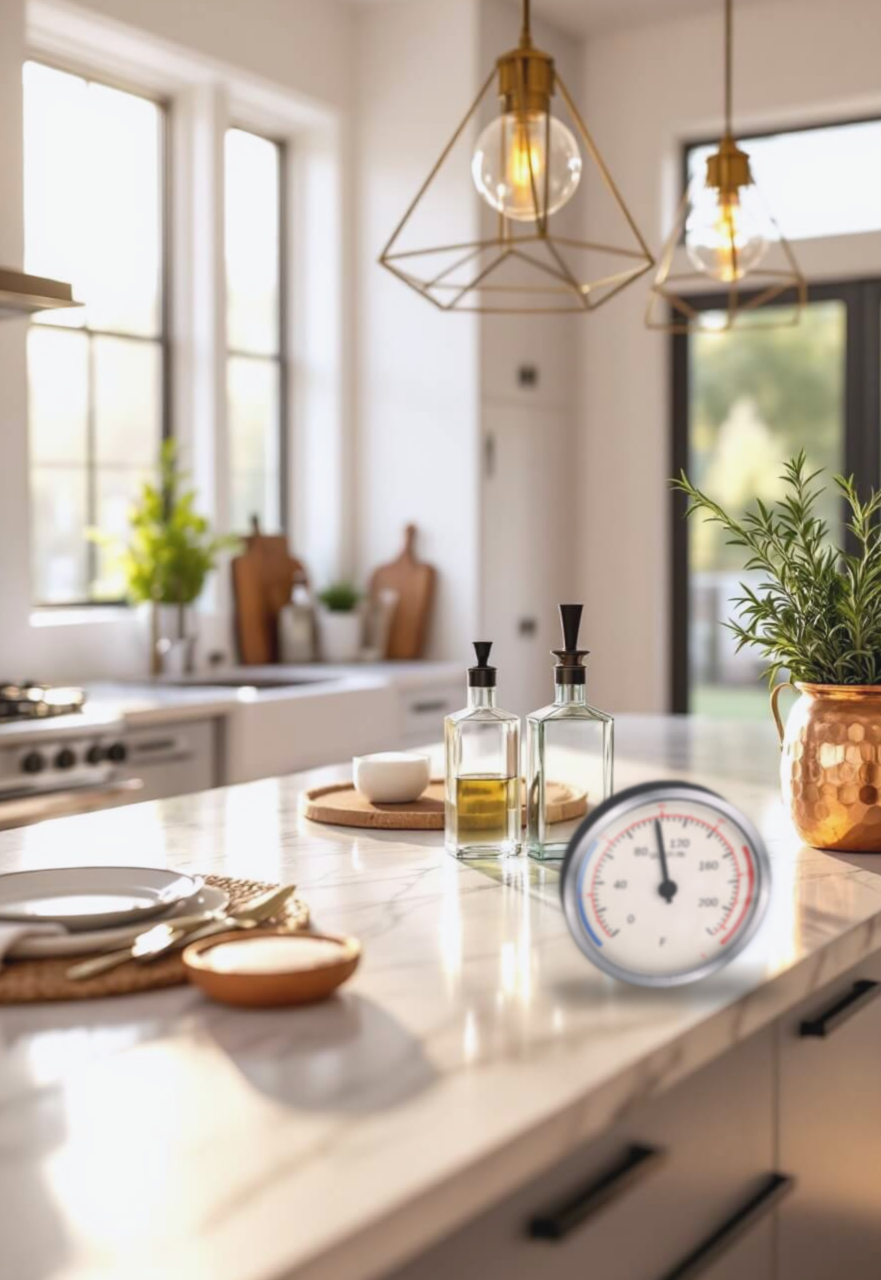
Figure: 100 °F
